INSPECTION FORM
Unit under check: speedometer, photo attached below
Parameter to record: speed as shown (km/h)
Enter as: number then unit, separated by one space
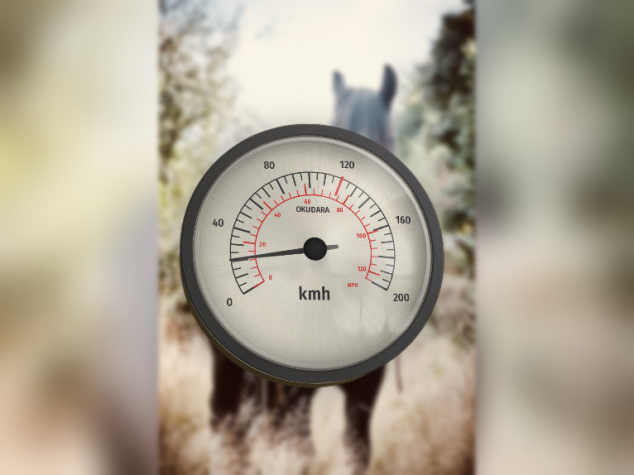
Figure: 20 km/h
